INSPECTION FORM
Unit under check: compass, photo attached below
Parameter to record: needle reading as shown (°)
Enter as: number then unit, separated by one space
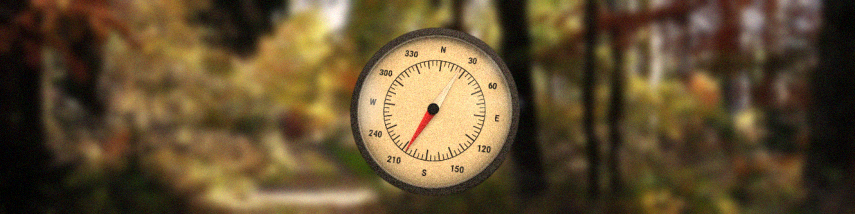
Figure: 205 °
